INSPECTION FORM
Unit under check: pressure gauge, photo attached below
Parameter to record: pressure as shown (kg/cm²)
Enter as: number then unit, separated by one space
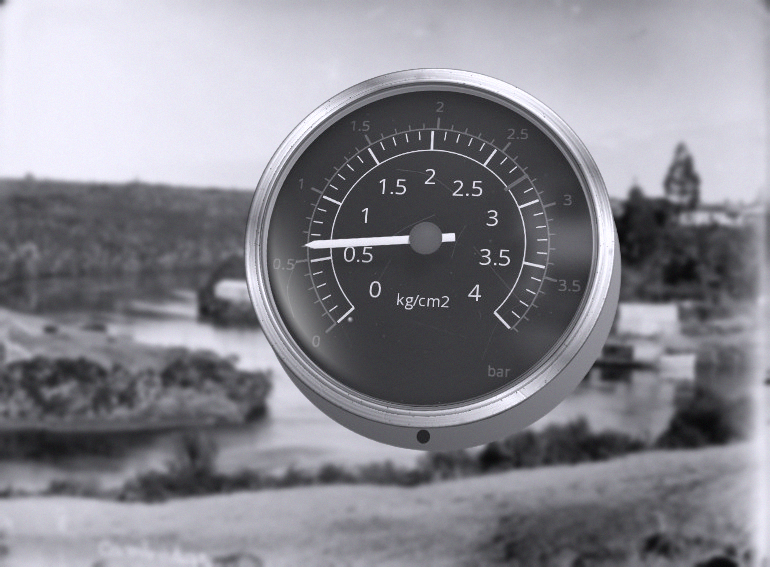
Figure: 0.6 kg/cm²
